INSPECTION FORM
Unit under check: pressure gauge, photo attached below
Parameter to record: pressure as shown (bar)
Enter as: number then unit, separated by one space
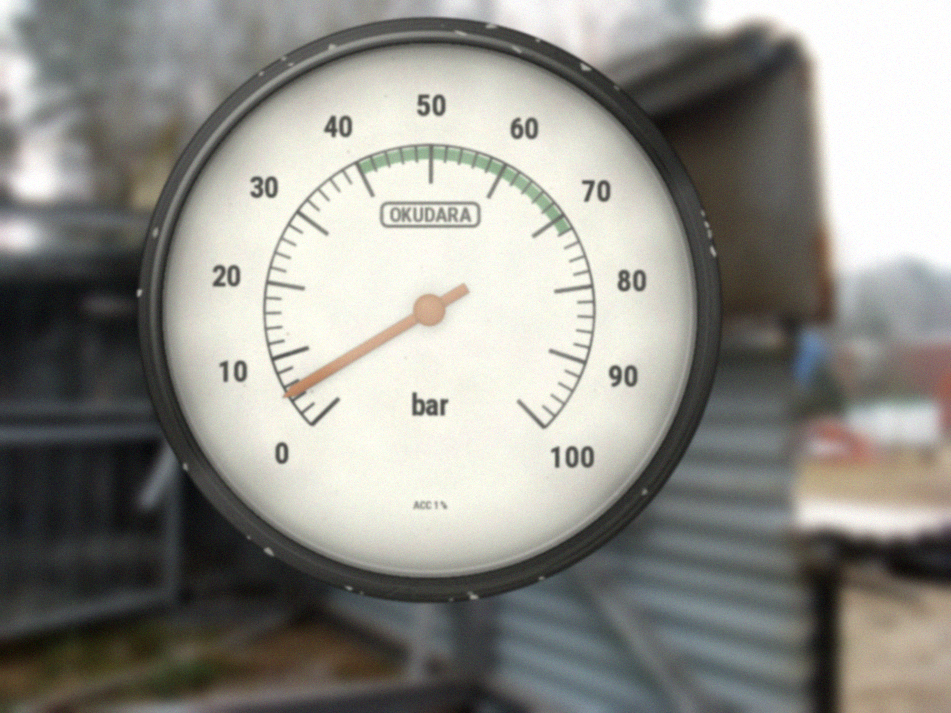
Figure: 5 bar
